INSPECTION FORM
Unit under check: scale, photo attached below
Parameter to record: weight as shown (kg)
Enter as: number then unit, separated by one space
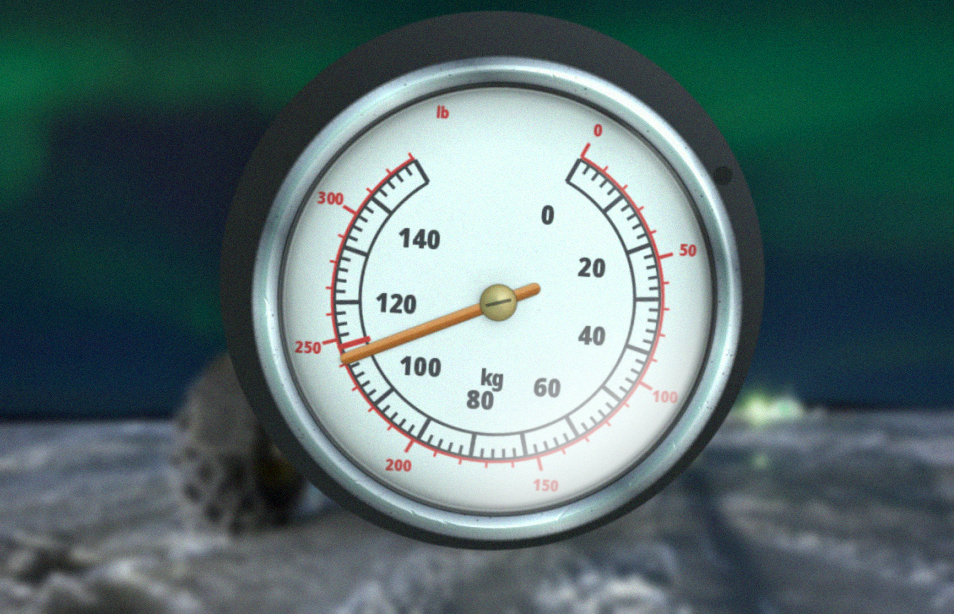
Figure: 110 kg
